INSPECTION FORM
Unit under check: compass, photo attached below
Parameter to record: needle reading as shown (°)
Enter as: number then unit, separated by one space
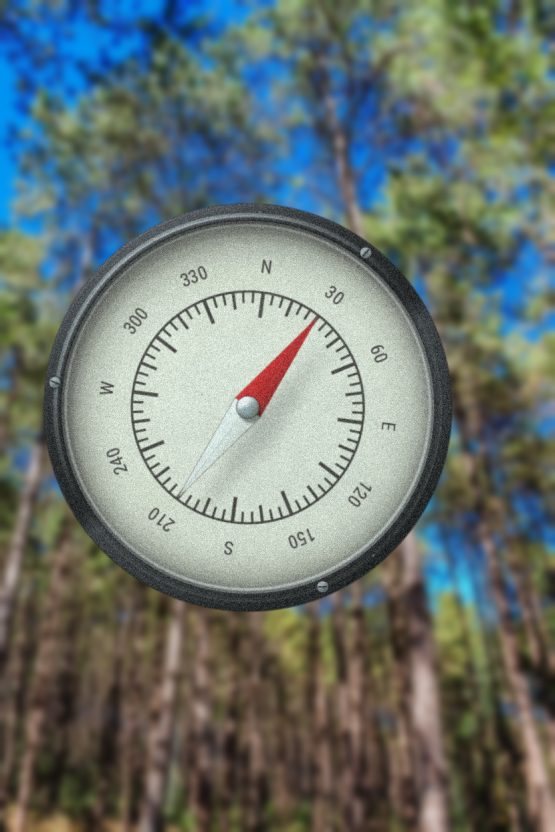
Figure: 30 °
